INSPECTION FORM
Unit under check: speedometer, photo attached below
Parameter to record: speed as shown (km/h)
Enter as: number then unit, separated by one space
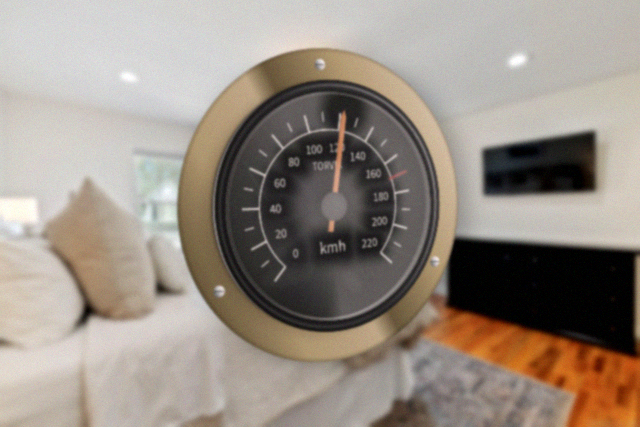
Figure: 120 km/h
